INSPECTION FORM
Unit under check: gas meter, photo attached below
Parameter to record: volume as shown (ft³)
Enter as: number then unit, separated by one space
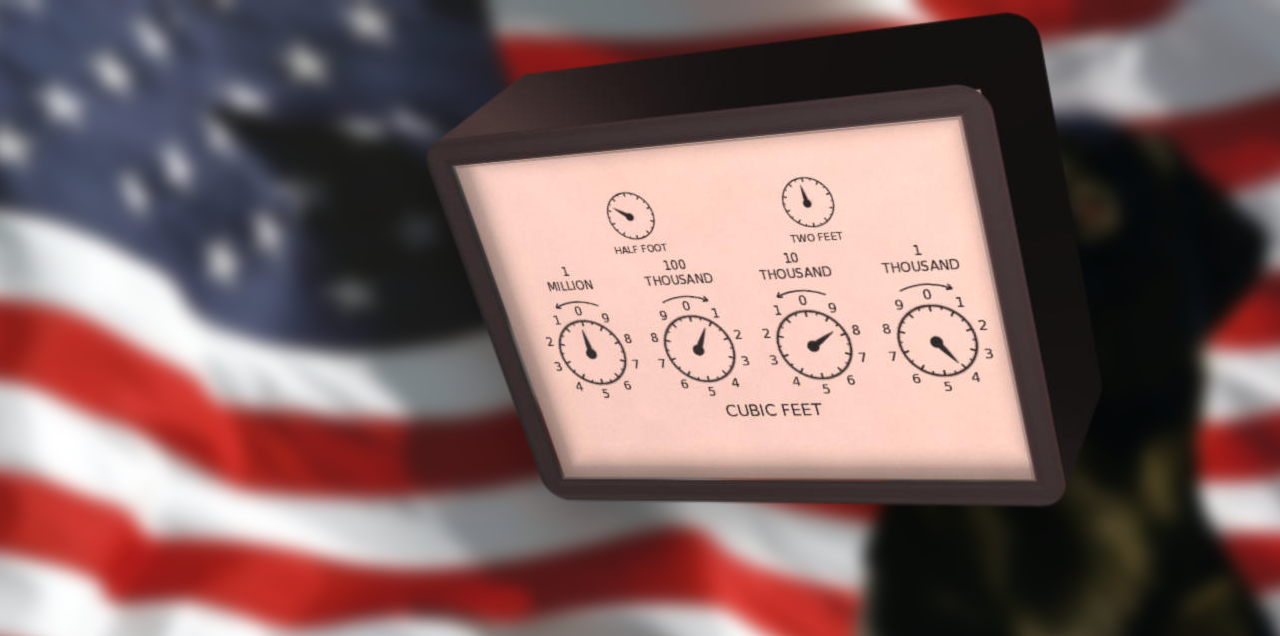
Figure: 8400 ft³
